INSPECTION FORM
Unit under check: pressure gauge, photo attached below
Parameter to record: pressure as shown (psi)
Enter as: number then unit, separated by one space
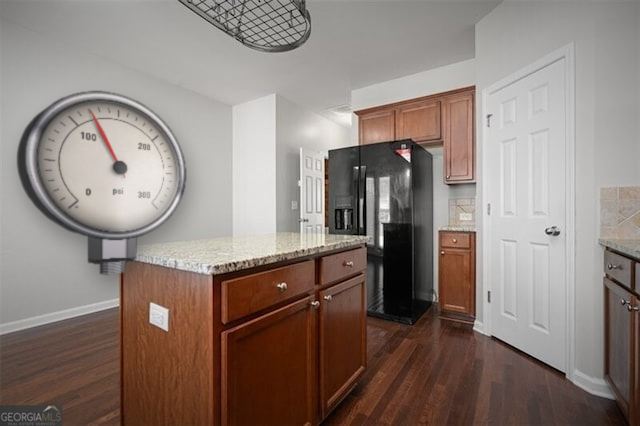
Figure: 120 psi
